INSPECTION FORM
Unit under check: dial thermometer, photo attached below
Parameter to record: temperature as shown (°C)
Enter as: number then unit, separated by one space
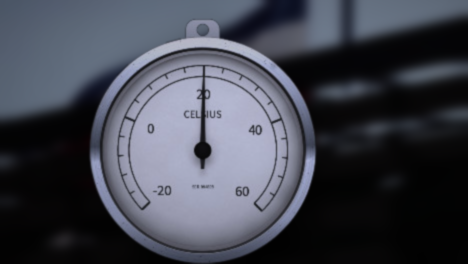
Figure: 20 °C
